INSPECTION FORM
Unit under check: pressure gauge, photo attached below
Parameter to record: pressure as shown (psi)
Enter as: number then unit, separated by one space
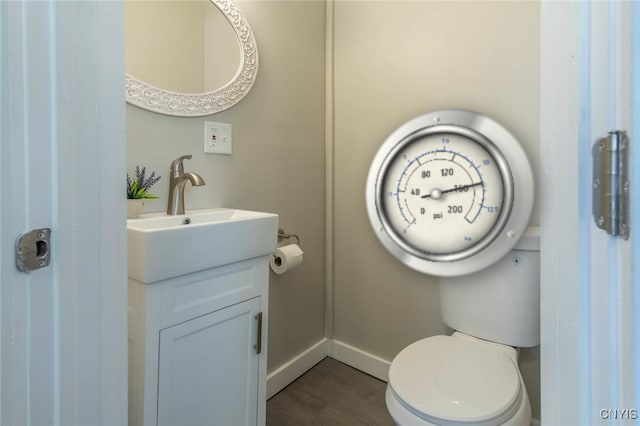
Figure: 160 psi
